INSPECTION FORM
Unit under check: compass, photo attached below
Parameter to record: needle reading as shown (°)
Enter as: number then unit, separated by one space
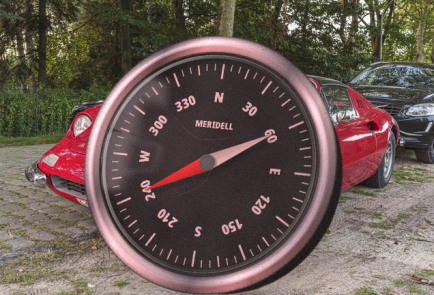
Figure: 240 °
